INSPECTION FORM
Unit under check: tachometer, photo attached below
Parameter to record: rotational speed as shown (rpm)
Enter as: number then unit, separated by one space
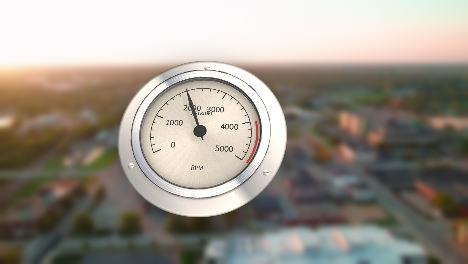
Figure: 2000 rpm
